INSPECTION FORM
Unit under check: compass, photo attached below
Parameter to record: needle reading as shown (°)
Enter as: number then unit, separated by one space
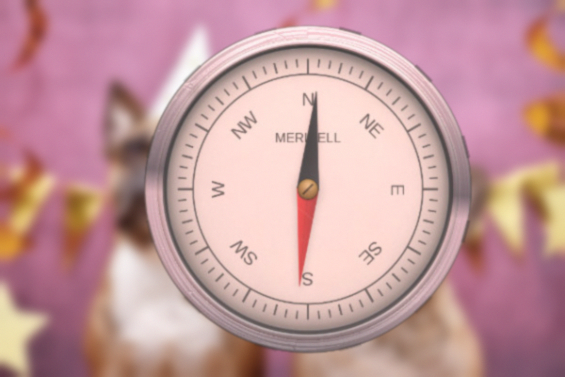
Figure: 185 °
